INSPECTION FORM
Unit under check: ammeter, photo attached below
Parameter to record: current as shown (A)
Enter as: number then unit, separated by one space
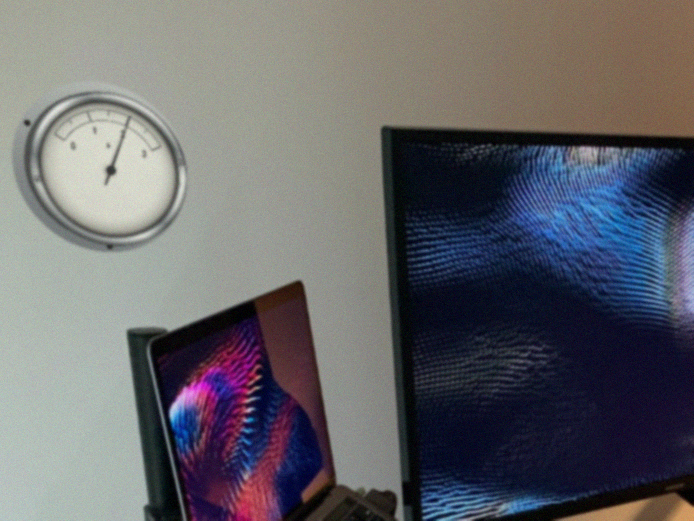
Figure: 2 A
